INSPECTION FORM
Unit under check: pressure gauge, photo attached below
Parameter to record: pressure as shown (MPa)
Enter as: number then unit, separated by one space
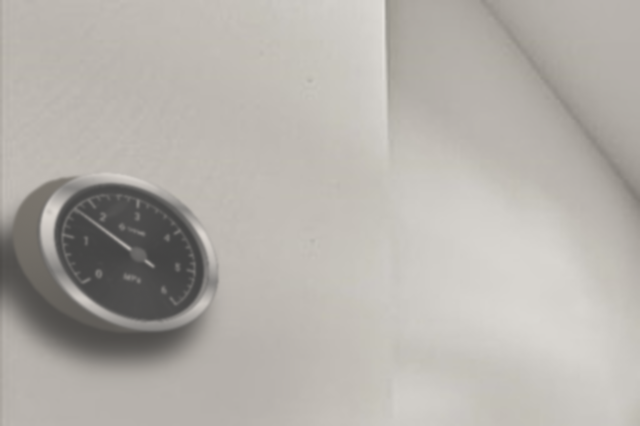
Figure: 1.6 MPa
